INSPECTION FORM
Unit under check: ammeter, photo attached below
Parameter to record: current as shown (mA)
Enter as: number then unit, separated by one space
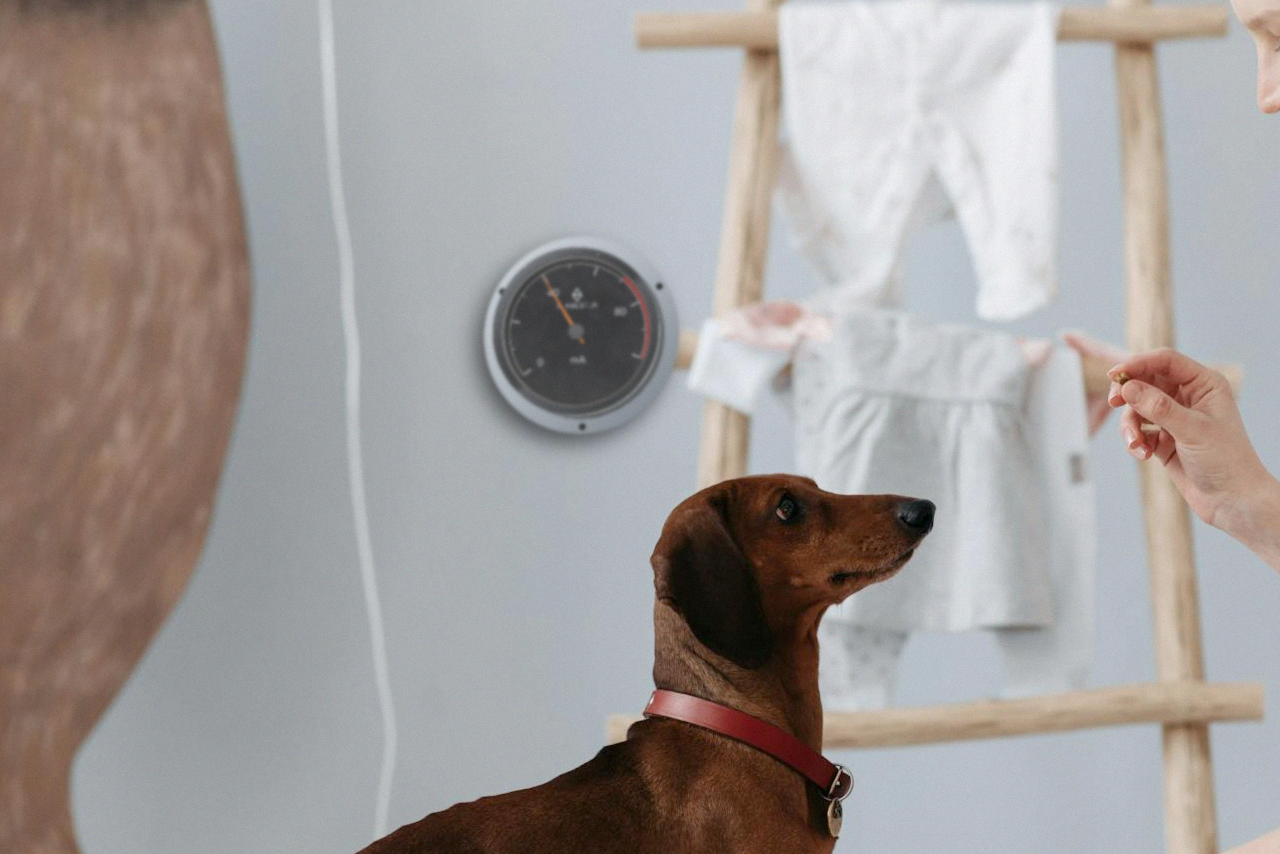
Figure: 40 mA
